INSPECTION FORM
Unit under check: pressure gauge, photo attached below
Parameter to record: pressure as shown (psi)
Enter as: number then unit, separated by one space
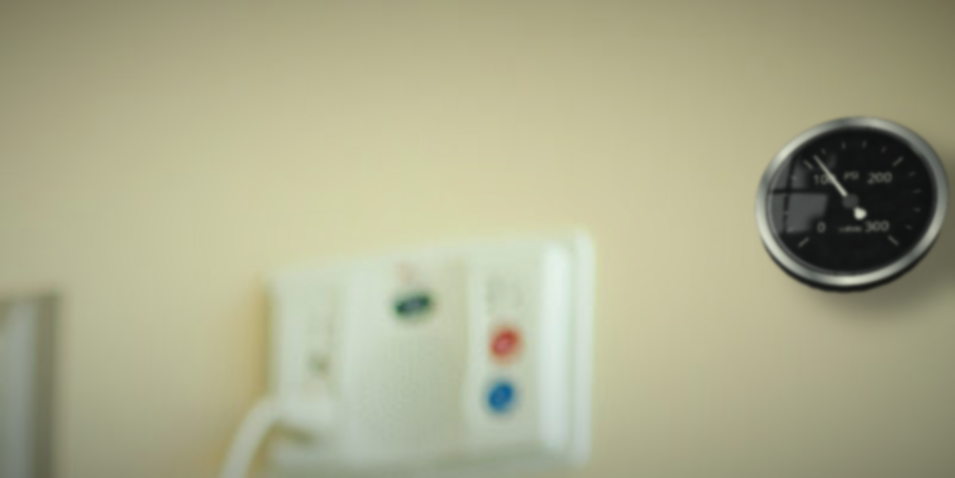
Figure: 110 psi
